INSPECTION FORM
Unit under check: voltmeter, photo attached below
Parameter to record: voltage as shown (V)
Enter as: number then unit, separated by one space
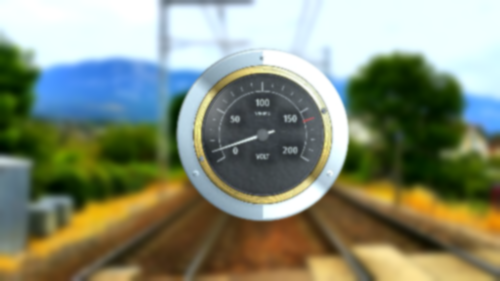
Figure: 10 V
